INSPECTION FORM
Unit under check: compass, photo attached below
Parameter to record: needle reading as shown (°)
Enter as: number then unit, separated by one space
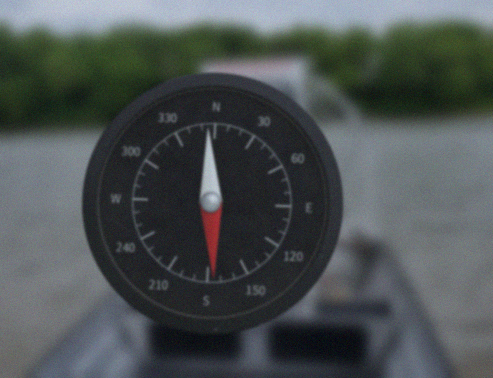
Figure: 175 °
